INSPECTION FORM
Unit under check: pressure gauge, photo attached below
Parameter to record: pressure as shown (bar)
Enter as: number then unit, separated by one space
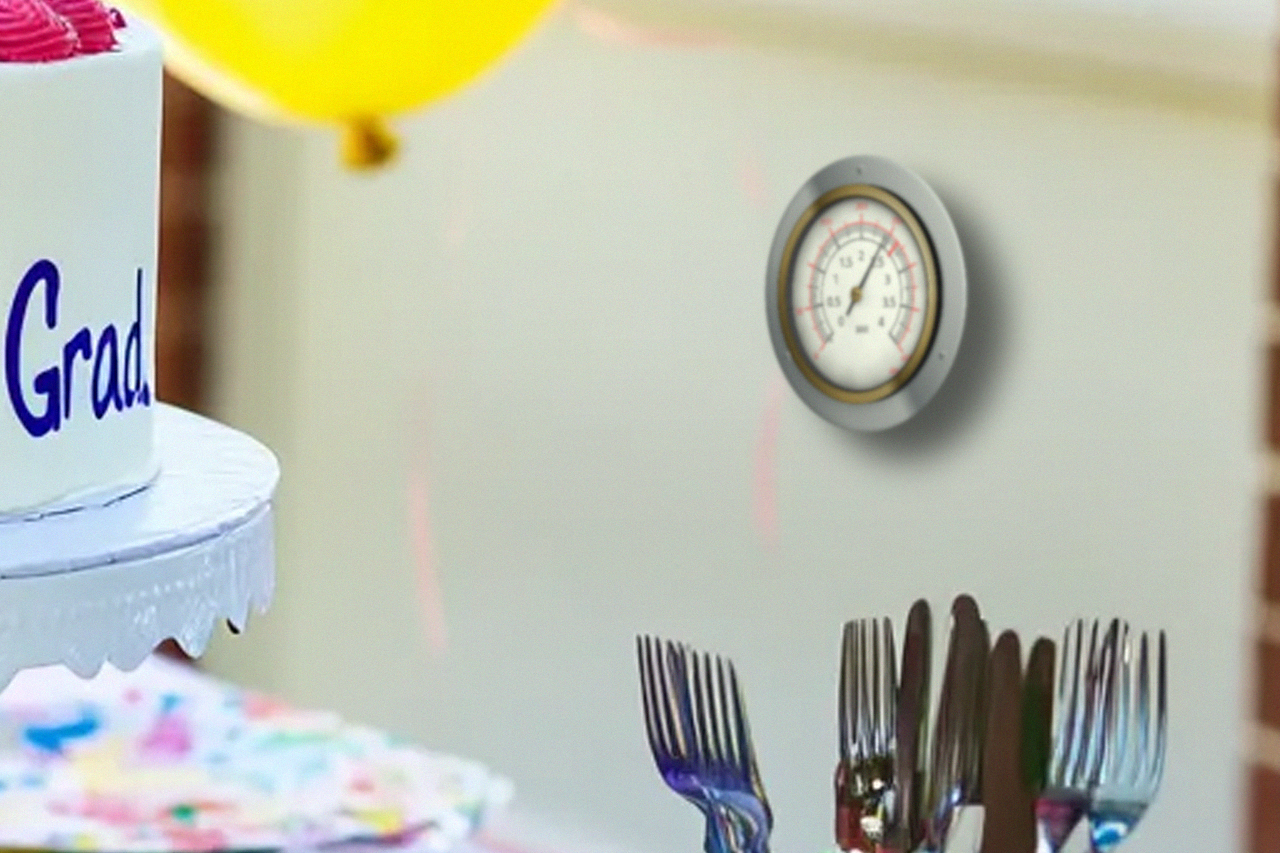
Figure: 2.5 bar
